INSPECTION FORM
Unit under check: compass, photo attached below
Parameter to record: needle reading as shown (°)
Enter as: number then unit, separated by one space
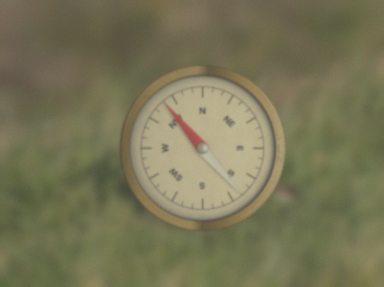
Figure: 320 °
